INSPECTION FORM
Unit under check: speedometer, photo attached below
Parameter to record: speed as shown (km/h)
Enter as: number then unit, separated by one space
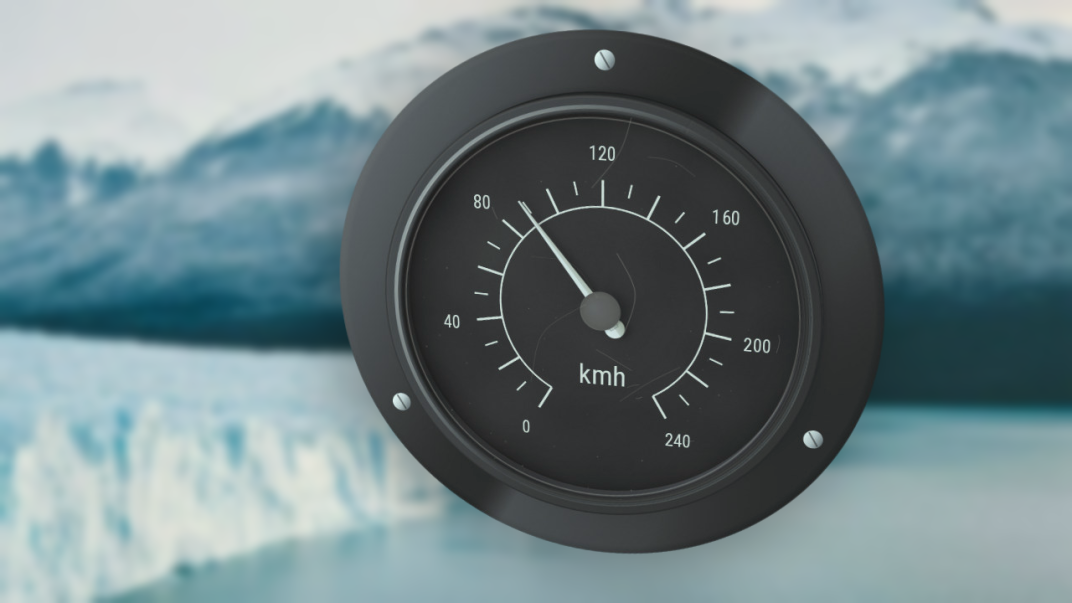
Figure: 90 km/h
